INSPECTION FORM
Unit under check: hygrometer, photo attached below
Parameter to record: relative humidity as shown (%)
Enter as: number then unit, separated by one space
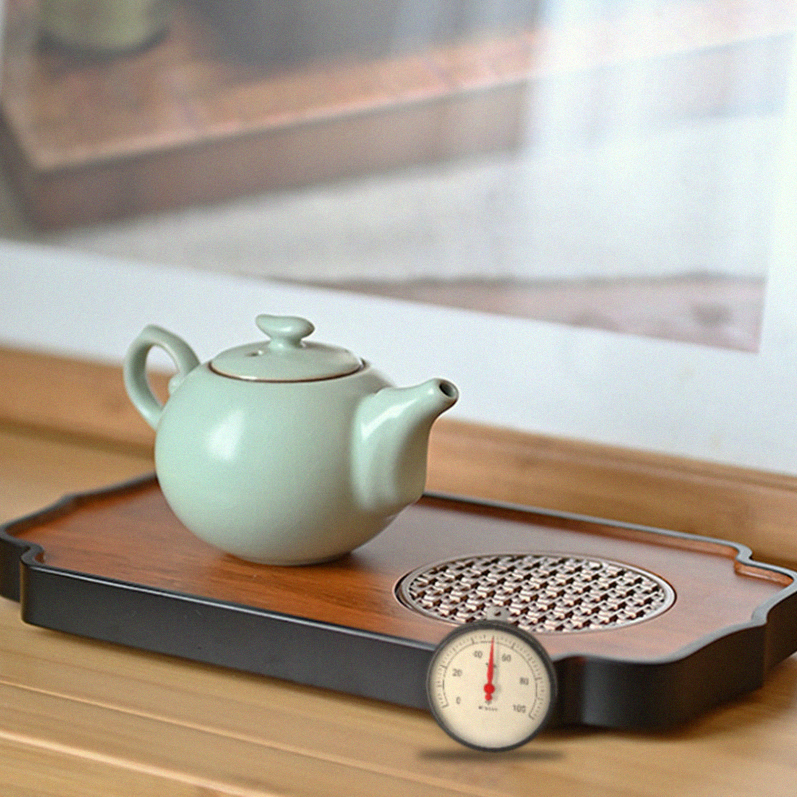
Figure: 50 %
